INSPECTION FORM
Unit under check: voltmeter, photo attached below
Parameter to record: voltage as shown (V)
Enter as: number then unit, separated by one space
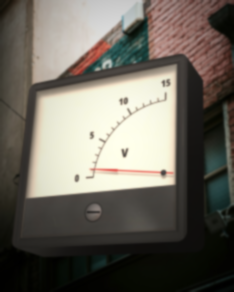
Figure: 1 V
